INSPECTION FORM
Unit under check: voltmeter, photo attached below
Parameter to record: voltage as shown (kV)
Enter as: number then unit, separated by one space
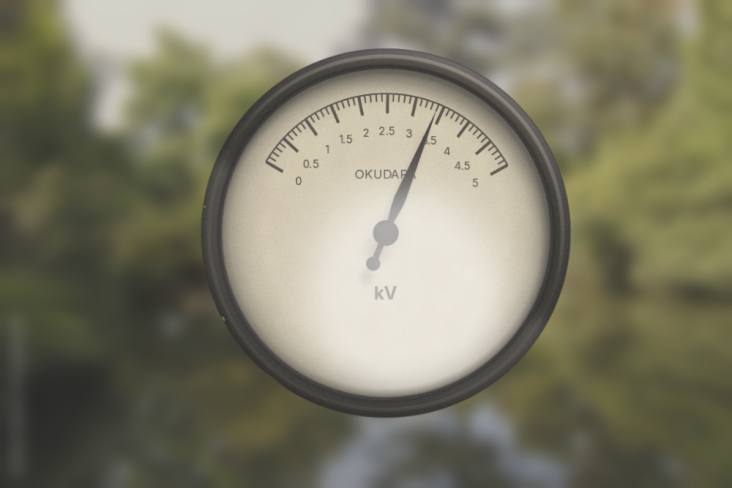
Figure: 3.4 kV
